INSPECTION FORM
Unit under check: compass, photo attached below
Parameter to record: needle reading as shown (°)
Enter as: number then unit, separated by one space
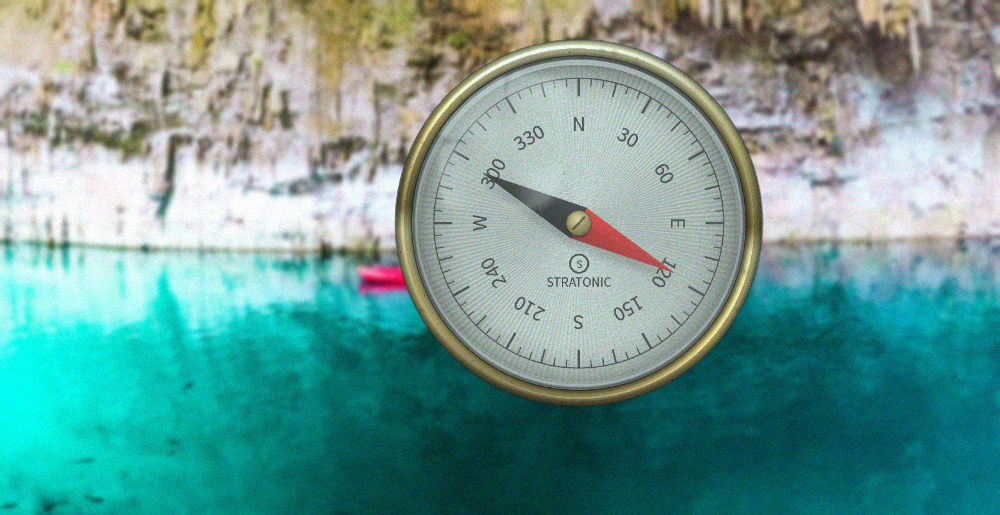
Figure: 117.5 °
